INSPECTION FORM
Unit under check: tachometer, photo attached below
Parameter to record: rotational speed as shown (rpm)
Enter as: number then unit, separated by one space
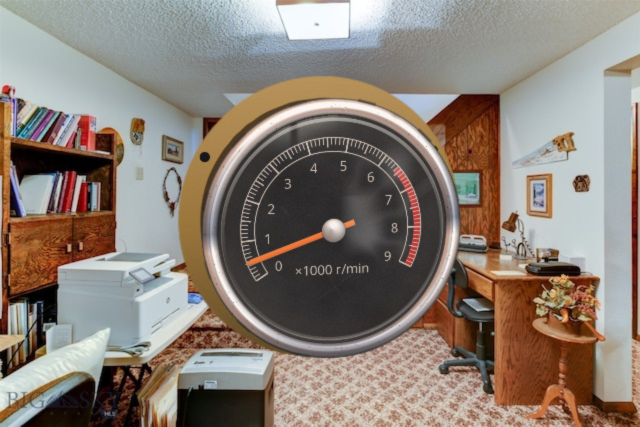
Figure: 500 rpm
